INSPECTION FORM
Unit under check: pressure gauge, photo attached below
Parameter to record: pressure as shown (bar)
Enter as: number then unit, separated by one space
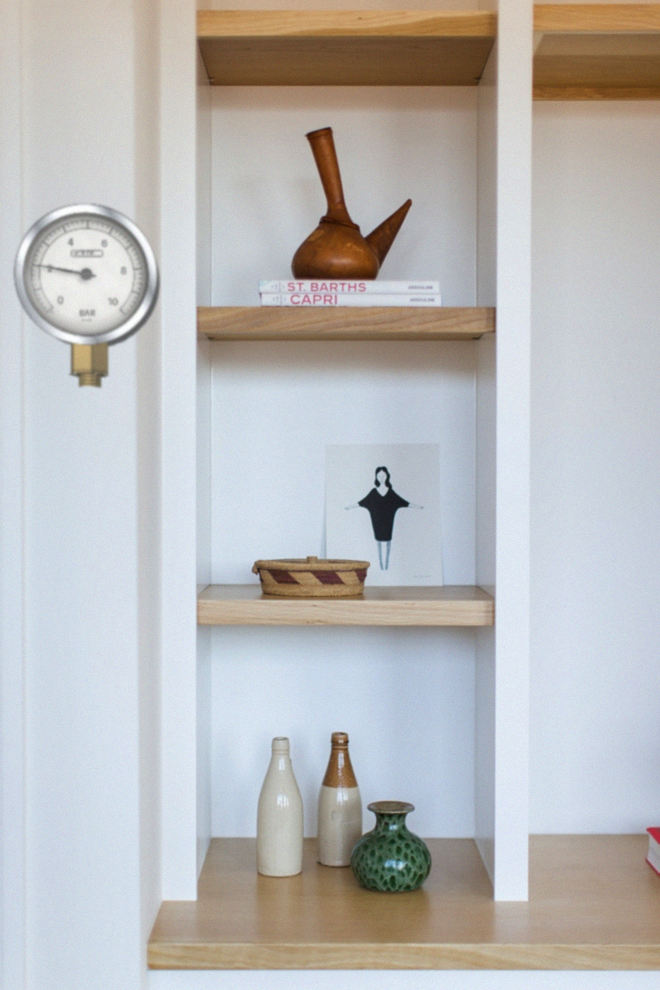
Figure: 2 bar
